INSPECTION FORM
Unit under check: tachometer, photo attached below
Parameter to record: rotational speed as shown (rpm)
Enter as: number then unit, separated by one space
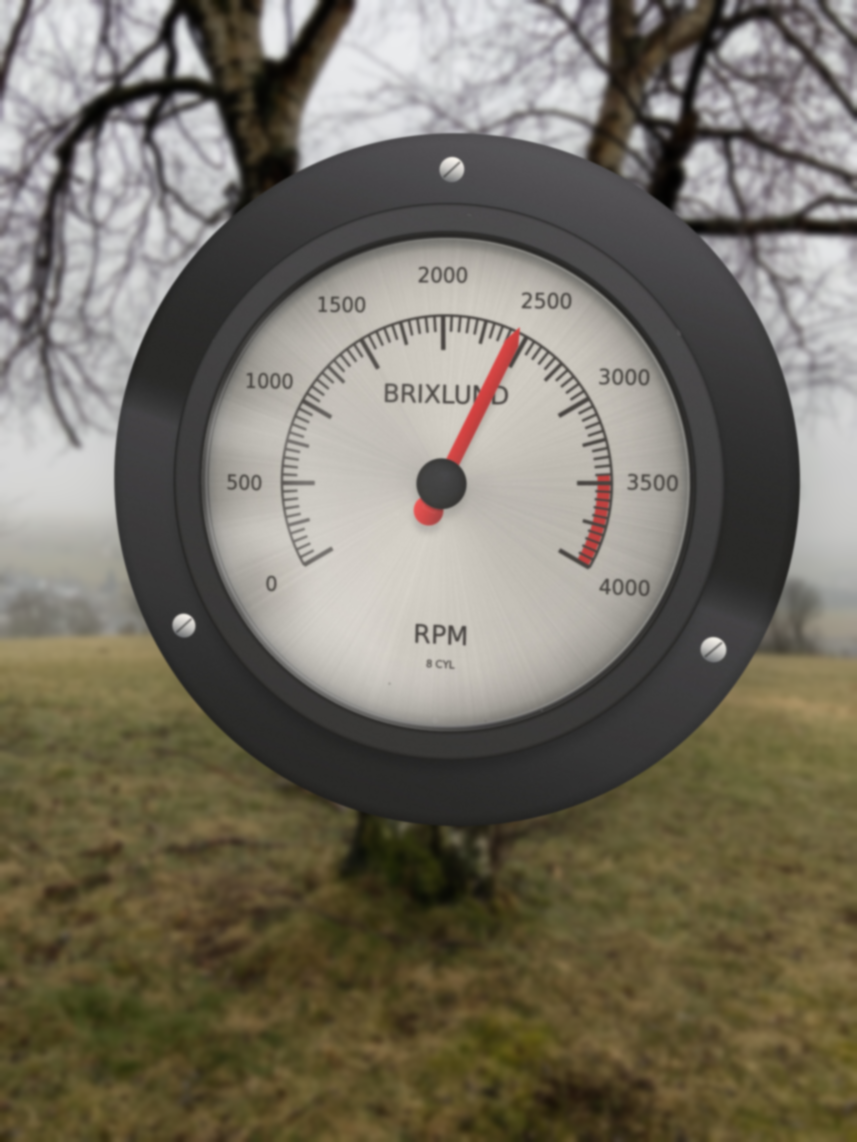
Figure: 2450 rpm
